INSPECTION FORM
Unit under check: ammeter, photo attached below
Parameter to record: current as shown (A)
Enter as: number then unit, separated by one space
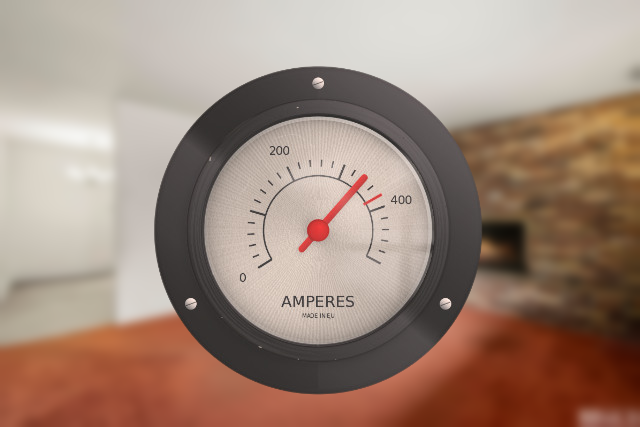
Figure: 340 A
